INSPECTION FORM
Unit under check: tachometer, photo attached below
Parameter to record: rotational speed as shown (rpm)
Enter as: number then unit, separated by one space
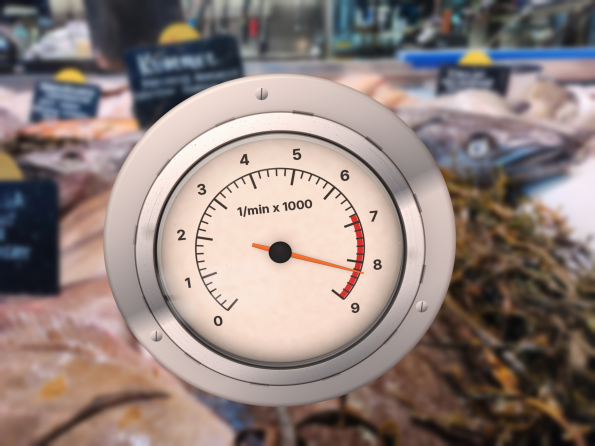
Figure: 8200 rpm
